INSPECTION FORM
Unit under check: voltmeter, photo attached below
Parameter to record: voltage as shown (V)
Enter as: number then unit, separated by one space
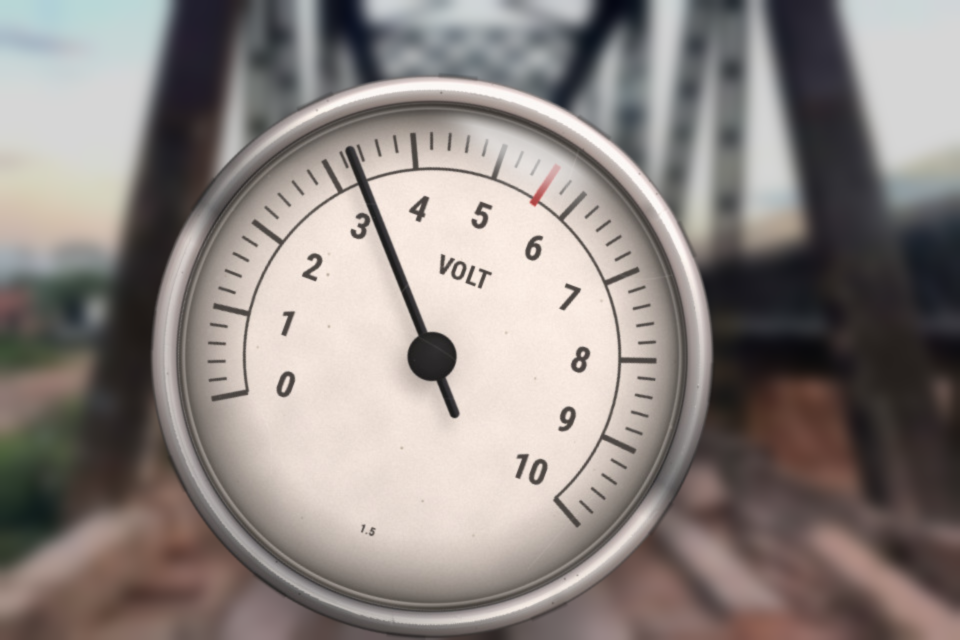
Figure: 3.3 V
